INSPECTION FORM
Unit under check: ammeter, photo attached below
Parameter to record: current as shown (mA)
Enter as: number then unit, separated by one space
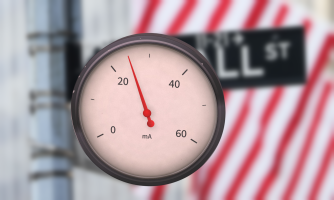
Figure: 25 mA
